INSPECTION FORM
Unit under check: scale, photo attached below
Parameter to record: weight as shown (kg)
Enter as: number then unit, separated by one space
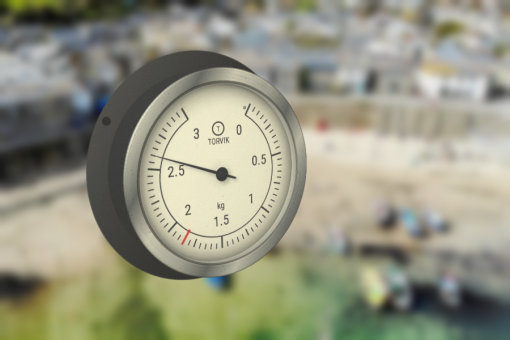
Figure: 2.6 kg
